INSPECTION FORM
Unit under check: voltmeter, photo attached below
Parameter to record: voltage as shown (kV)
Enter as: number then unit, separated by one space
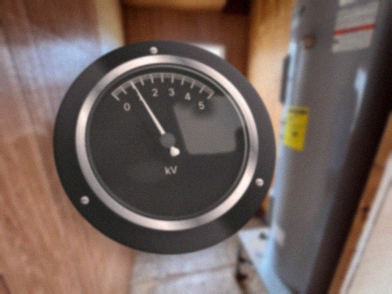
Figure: 1 kV
